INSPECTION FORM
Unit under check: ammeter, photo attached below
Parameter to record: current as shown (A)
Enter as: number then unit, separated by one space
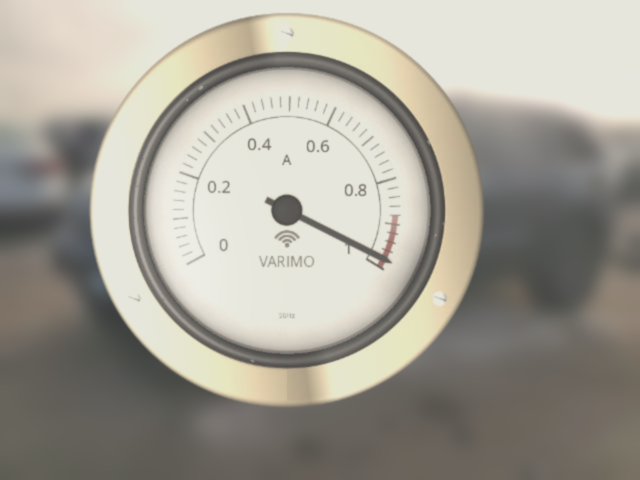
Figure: 0.98 A
